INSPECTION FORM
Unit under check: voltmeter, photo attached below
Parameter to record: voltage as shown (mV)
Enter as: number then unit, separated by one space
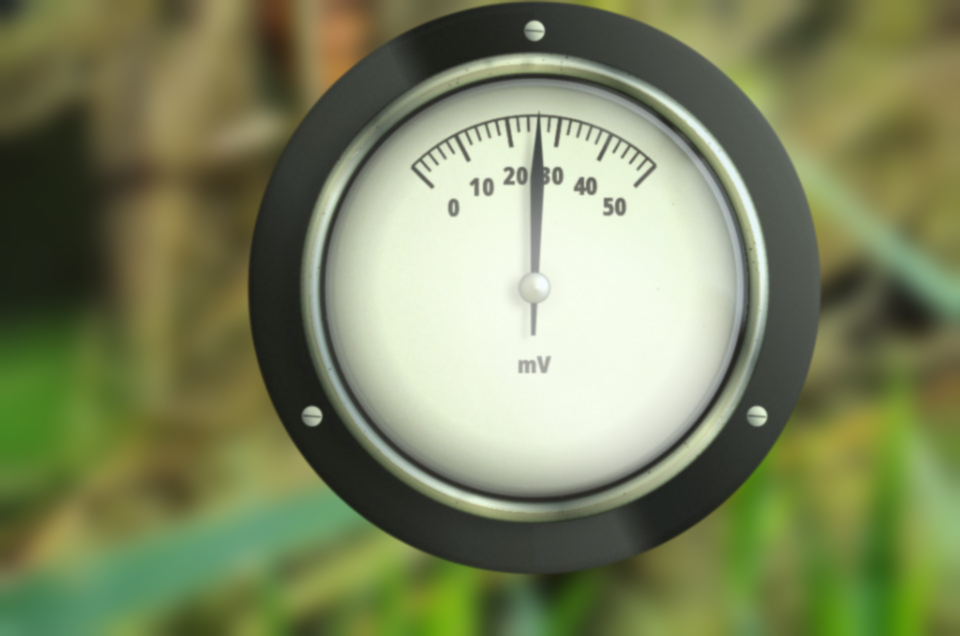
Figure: 26 mV
